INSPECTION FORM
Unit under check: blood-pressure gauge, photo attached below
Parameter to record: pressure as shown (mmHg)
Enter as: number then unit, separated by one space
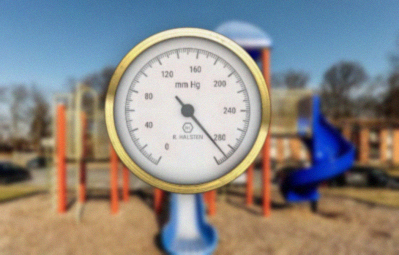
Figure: 290 mmHg
